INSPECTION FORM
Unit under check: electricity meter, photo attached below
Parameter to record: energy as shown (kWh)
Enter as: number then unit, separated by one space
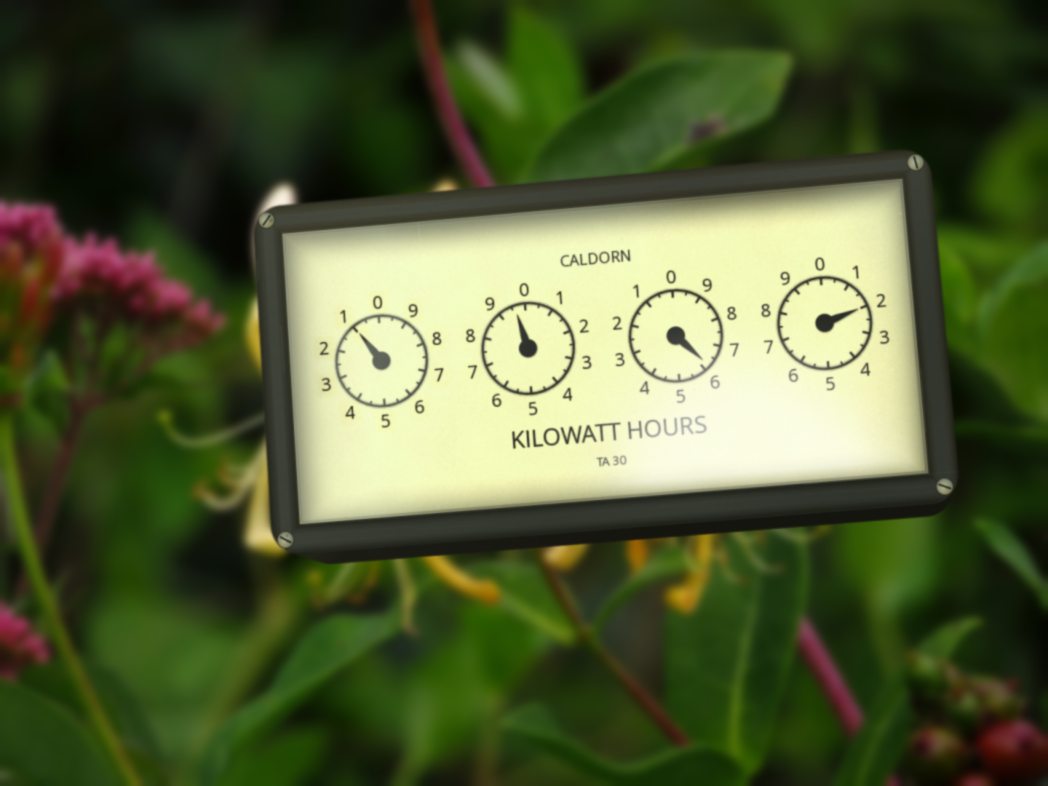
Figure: 962 kWh
